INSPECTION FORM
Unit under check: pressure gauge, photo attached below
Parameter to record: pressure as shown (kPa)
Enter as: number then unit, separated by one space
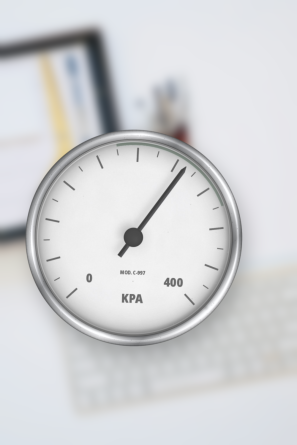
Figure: 250 kPa
